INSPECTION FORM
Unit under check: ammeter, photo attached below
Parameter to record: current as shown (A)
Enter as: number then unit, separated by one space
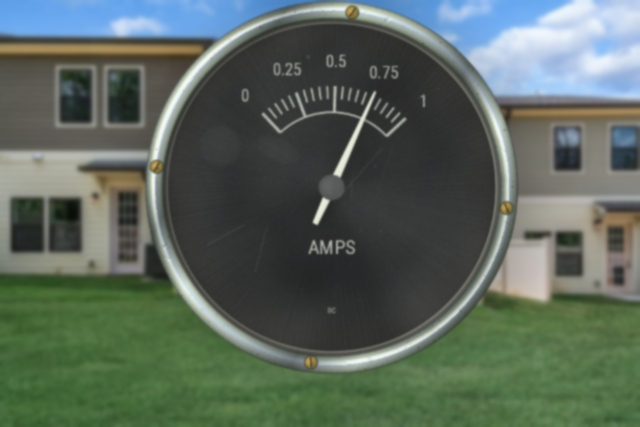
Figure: 0.75 A
